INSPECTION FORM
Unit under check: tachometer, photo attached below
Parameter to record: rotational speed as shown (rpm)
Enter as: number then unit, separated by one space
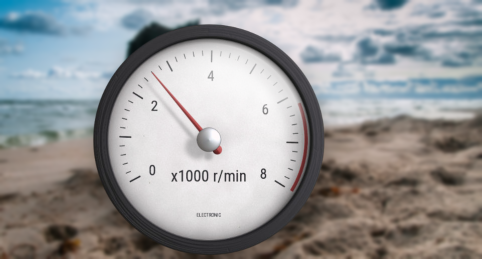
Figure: 2600 rpm
